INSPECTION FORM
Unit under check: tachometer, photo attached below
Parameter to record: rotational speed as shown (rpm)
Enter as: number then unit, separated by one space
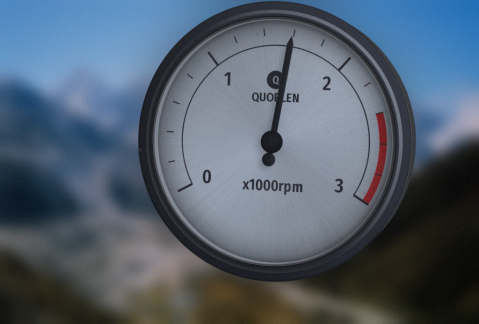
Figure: 1600 rpm
